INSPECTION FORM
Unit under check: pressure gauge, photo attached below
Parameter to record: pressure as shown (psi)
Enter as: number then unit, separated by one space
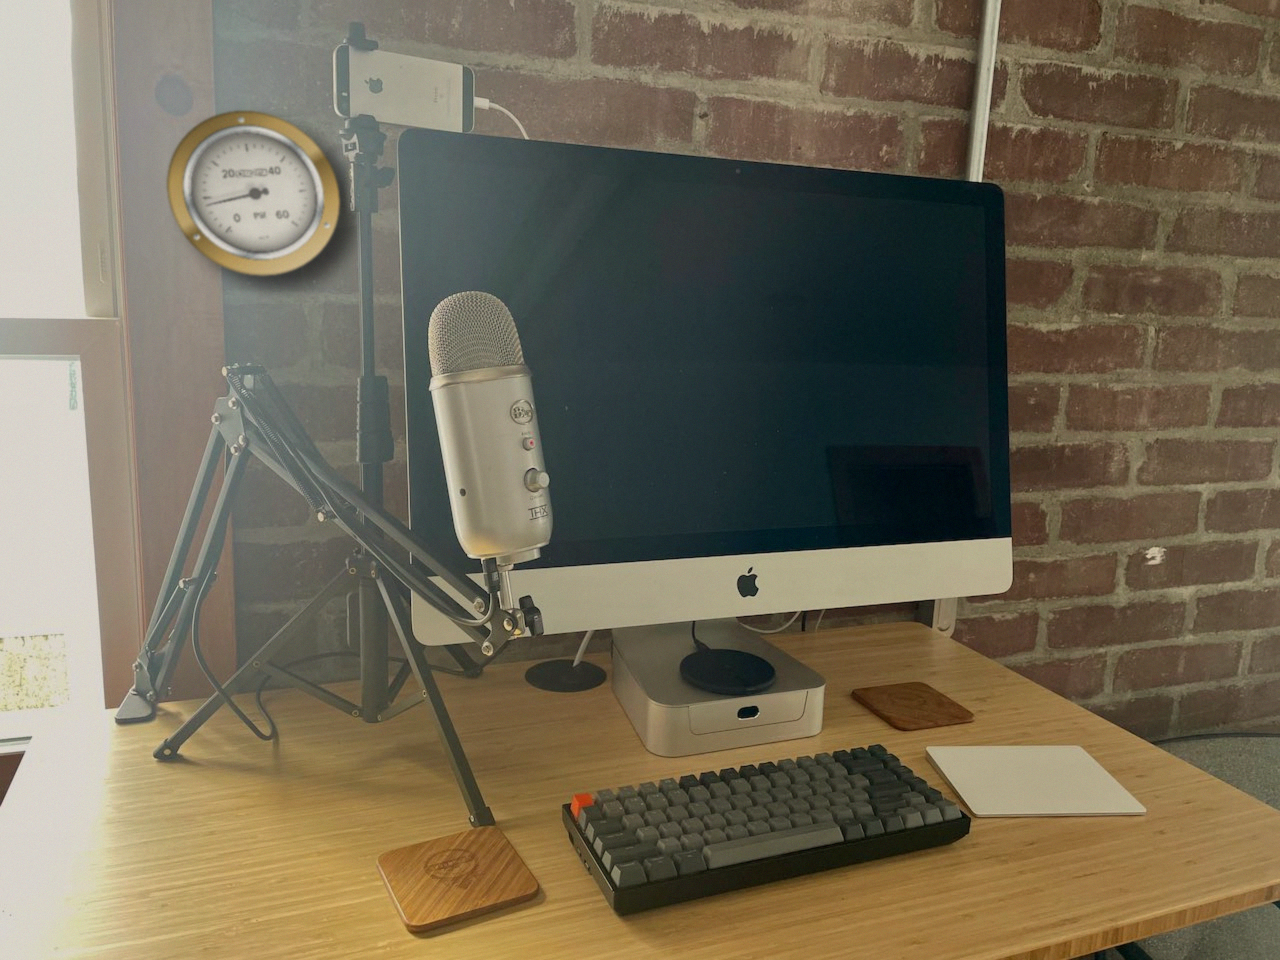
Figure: 8 psi
